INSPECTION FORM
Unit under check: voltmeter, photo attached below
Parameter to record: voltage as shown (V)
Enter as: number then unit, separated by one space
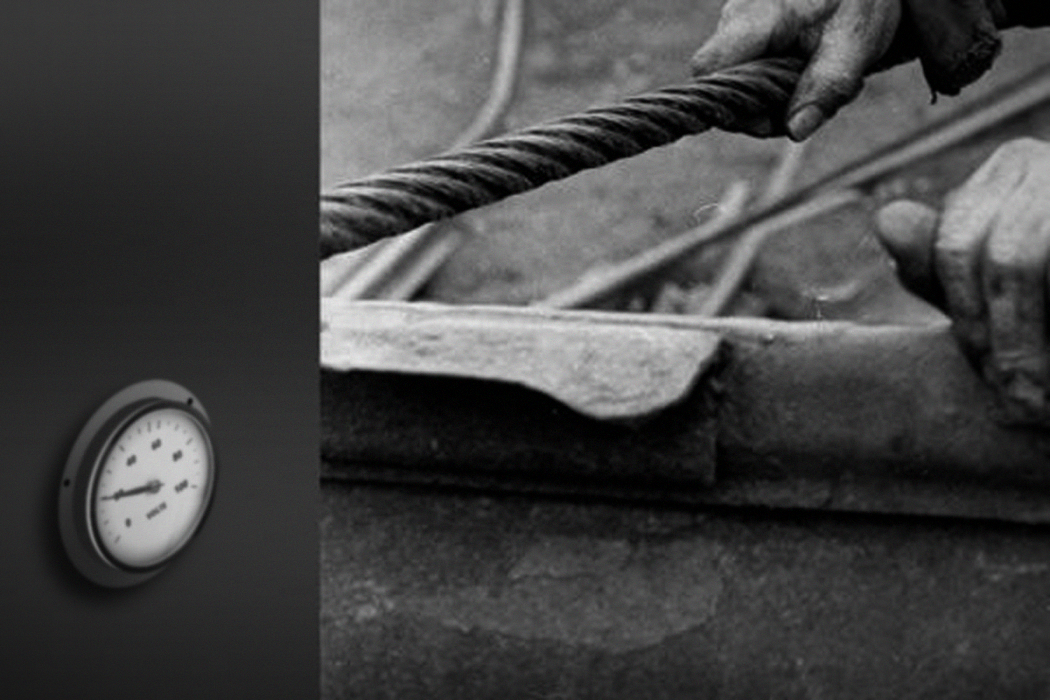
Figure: 20 V
